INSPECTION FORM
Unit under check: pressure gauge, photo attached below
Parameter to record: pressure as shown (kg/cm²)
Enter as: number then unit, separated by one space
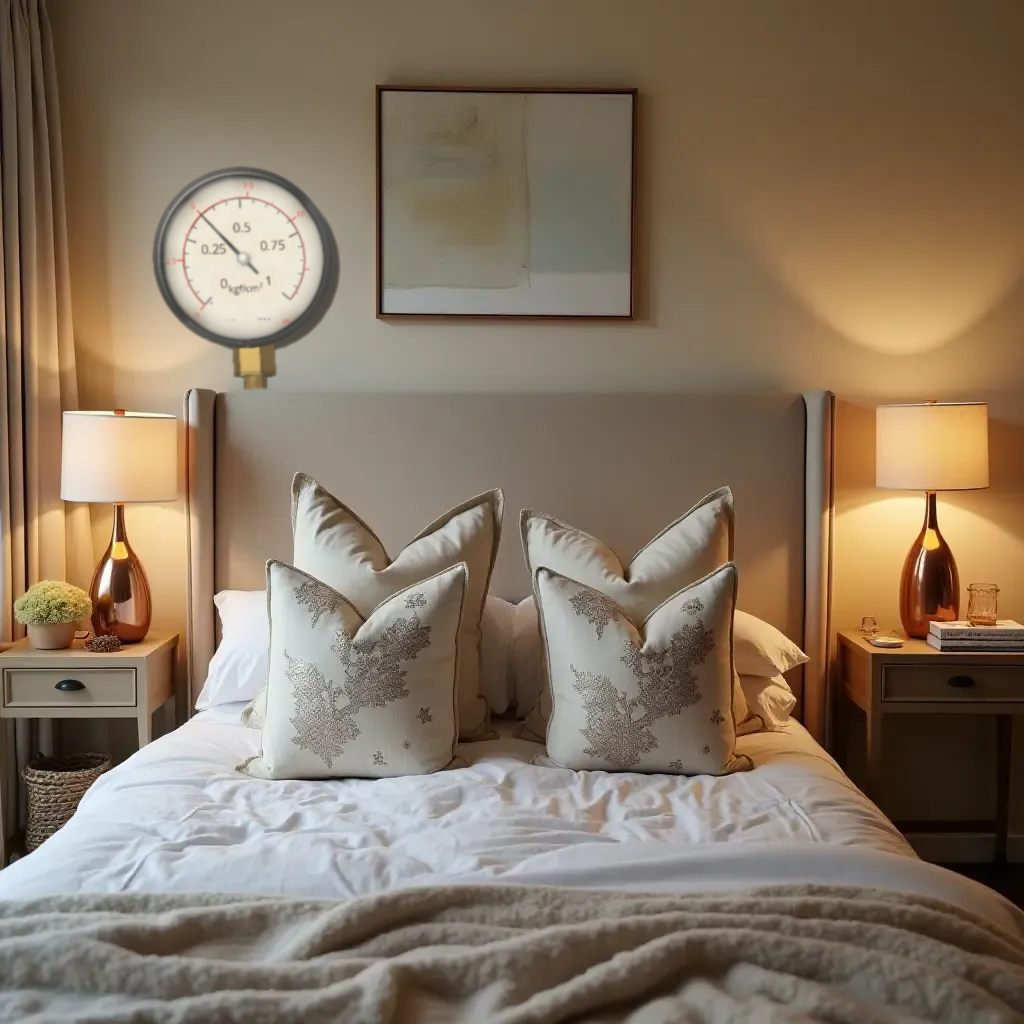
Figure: 0.35 kg/cm²
